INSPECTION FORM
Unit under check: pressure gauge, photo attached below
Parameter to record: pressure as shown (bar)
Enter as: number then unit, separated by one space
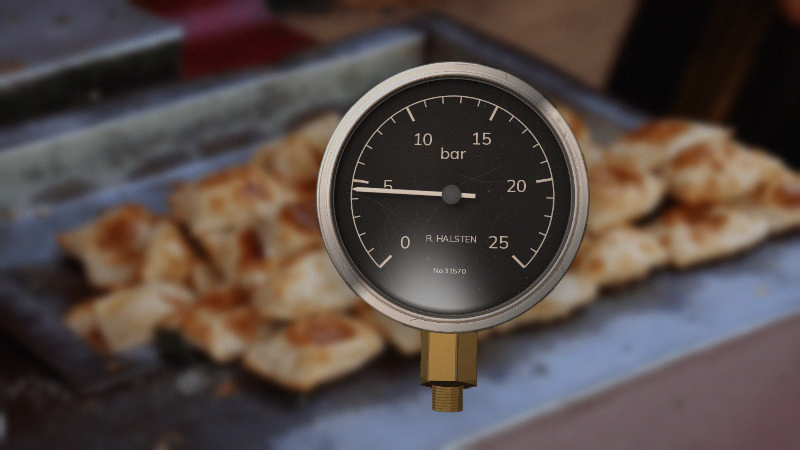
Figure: 4.5 bar
